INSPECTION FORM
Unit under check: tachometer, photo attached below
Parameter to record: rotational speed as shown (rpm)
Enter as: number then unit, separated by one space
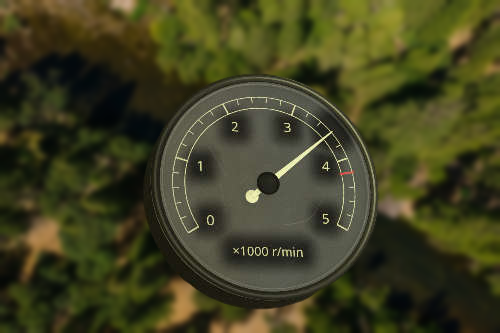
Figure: 3600 rpm
